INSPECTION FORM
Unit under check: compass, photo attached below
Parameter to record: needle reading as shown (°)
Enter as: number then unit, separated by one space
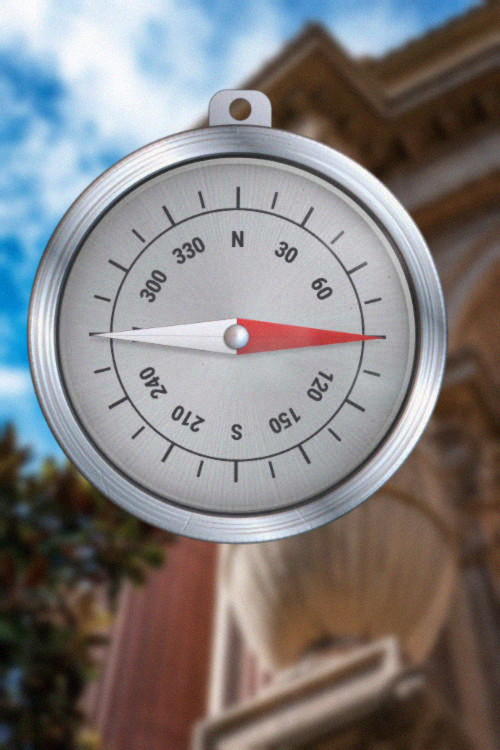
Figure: 90 °
